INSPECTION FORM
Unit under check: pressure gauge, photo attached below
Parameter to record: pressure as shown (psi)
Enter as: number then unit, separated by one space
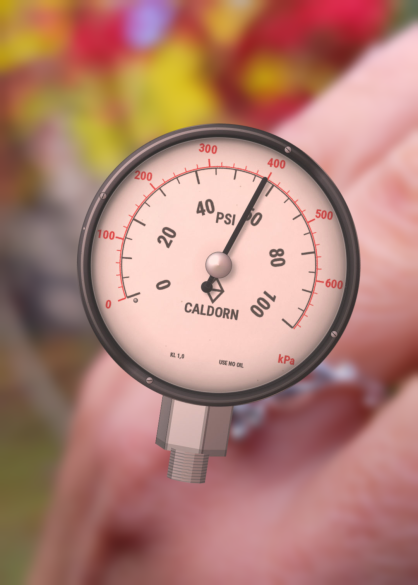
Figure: 57.5 psi
